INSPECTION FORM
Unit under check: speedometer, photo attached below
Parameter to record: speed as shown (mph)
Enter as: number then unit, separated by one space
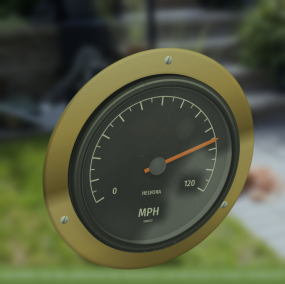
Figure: 95 mph
